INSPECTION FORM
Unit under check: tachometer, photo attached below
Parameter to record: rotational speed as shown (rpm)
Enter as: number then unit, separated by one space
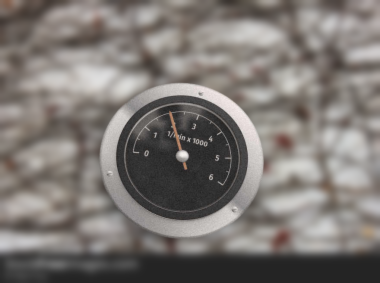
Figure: 2000 rpm
